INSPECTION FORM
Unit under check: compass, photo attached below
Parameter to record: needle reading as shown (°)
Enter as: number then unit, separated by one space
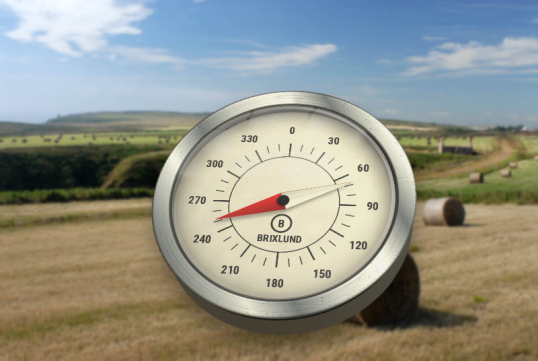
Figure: 250 °
